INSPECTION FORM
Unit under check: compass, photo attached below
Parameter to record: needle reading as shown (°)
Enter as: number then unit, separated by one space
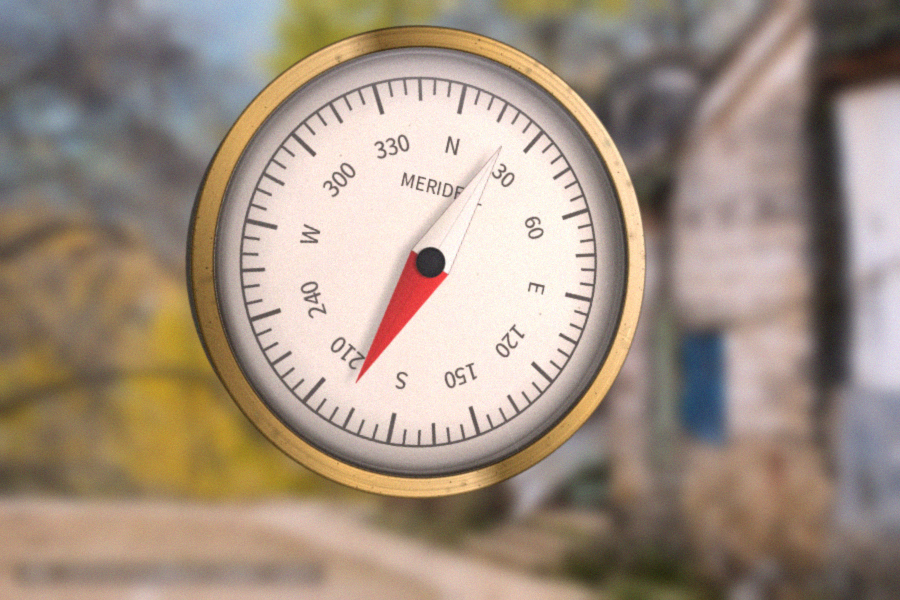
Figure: 200 °
